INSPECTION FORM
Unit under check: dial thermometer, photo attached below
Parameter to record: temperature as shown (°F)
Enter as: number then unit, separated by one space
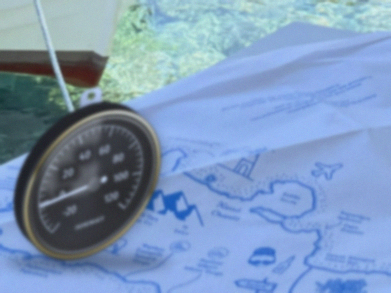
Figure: 0 °F
